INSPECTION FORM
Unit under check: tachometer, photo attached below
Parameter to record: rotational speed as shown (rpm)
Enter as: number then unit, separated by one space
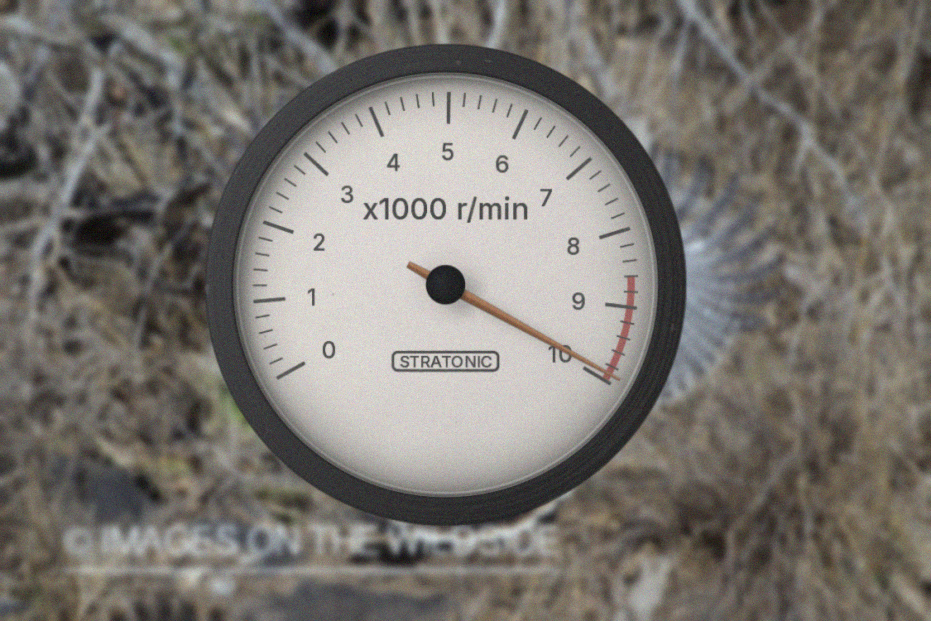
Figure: 9900 rpm
